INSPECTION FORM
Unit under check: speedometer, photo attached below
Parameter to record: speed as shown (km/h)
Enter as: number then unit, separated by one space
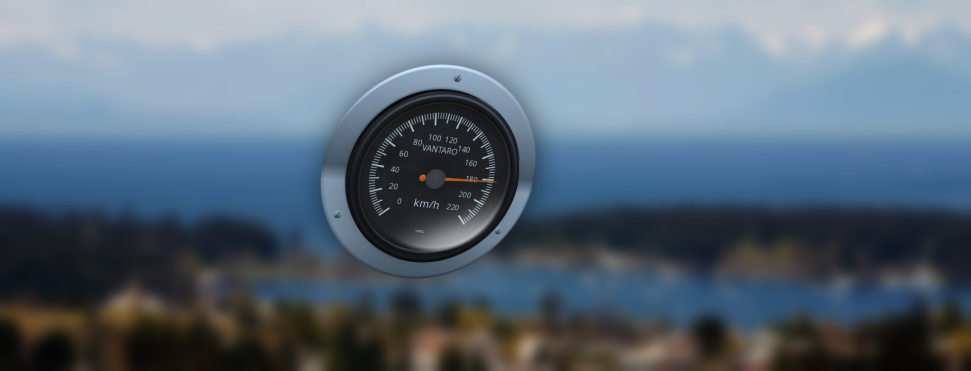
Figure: 180 km/h
